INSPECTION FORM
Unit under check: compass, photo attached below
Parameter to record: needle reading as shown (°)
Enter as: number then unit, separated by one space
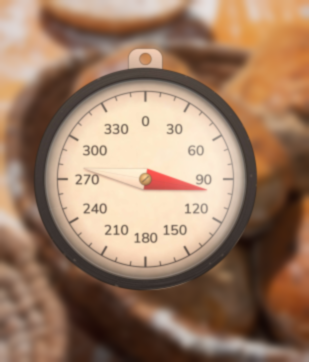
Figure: 100 °
